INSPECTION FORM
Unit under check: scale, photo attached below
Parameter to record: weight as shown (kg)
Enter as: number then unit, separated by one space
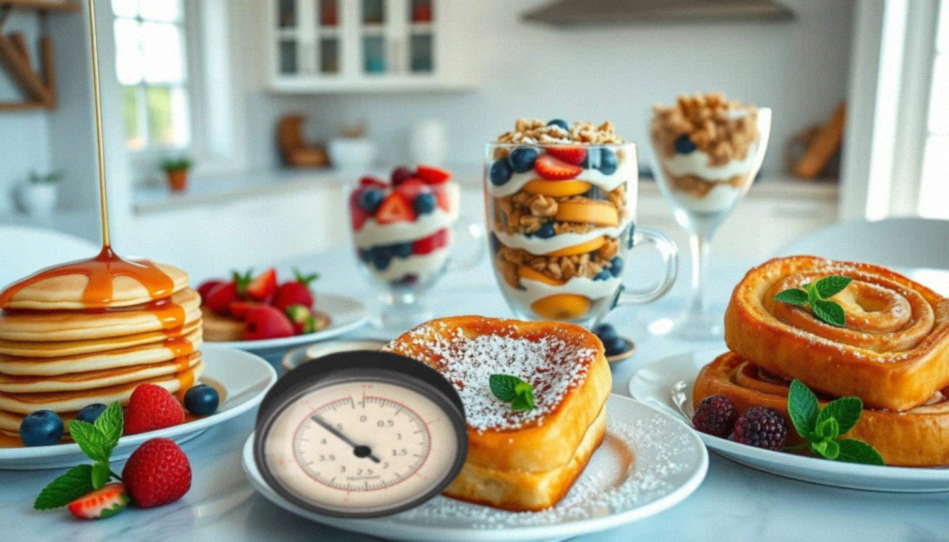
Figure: 4.5 kg
